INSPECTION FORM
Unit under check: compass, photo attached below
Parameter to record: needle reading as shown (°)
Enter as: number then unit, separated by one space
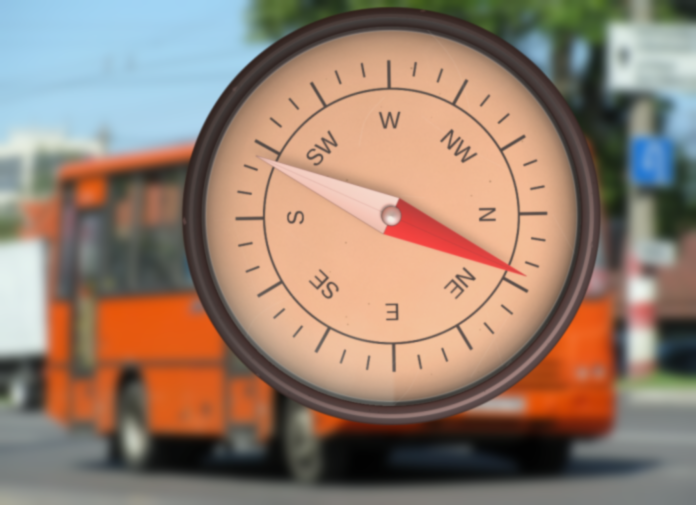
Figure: 25 °
